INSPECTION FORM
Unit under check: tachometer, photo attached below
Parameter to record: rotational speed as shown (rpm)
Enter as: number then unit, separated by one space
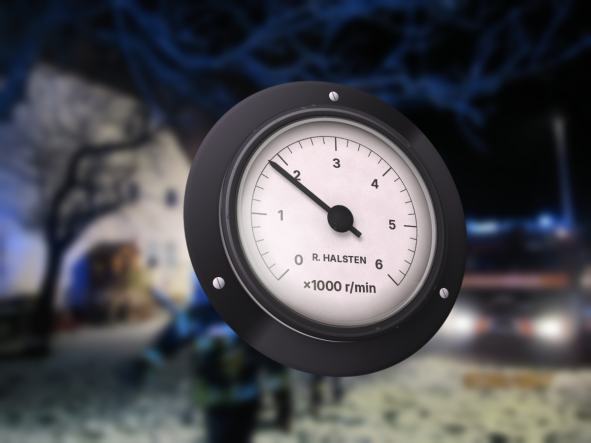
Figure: 1800 rpm
